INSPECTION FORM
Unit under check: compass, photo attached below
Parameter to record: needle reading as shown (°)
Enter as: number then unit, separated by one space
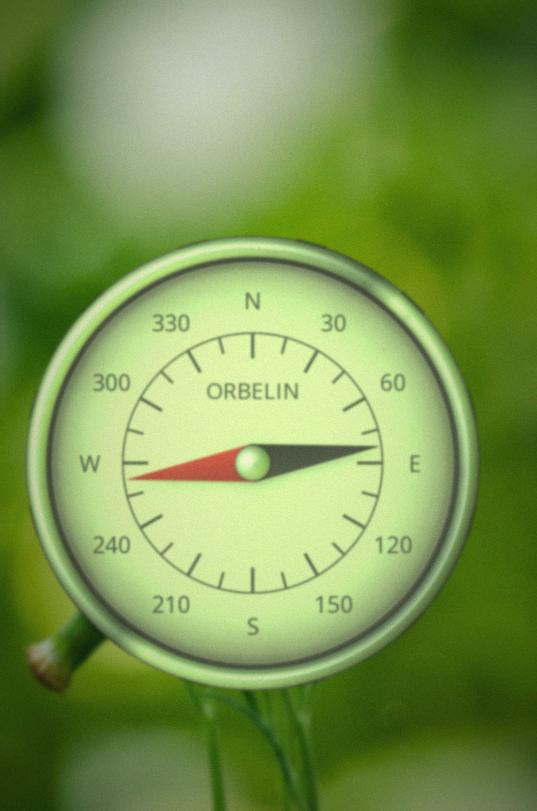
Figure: 262.5 °
